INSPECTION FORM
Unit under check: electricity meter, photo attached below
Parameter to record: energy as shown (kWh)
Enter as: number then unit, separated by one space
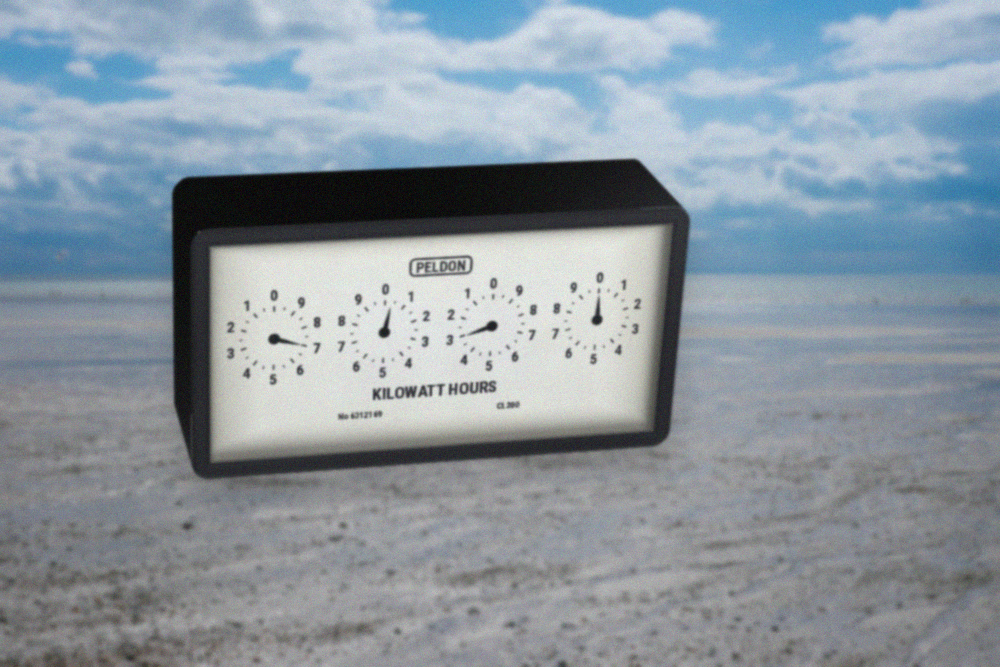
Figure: 7030 kWh
